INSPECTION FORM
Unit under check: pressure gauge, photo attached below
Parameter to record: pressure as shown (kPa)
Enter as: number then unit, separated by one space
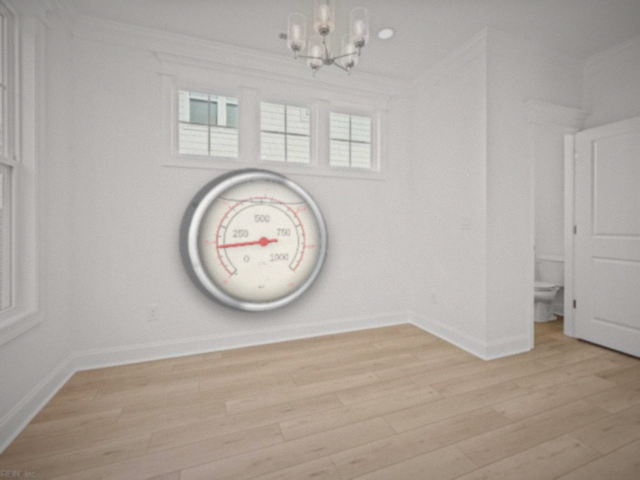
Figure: 150 kPa
